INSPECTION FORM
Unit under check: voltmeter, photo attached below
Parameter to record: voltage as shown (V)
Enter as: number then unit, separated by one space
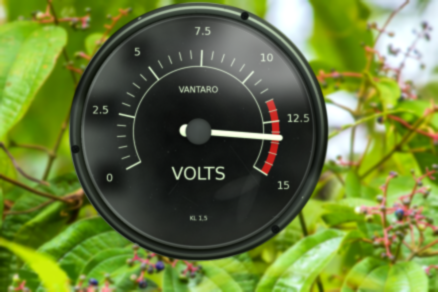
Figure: 13.25 V
